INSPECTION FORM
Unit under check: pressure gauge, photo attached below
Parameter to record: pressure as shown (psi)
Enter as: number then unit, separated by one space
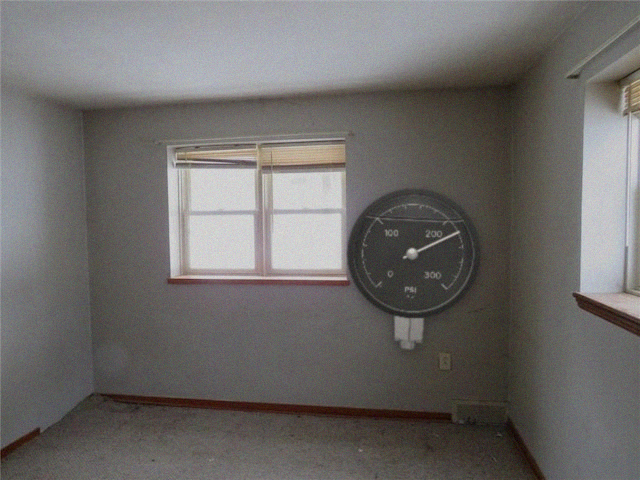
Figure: 220 psi
